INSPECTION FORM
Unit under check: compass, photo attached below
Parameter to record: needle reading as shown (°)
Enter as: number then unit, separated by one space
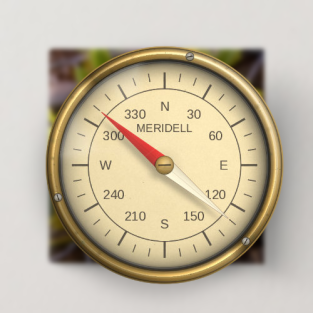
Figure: 310 °
